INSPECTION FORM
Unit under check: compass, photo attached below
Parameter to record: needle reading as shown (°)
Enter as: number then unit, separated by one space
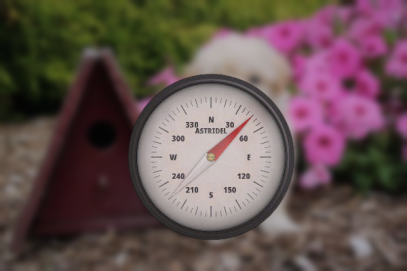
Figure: 45 °
